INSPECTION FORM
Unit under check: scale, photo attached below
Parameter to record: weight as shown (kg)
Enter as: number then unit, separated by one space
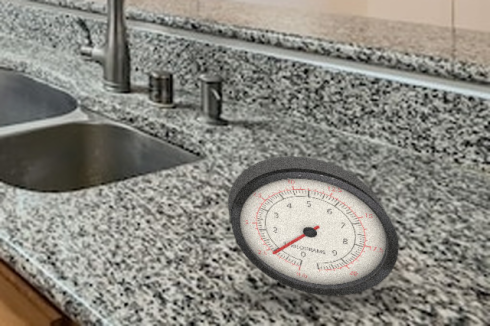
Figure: 1 kg
